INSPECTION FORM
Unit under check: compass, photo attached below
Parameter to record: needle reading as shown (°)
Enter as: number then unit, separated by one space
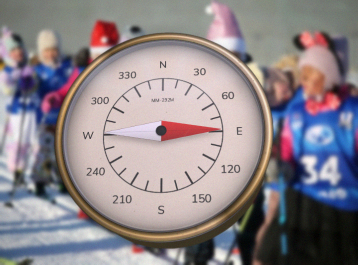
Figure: 90 °
